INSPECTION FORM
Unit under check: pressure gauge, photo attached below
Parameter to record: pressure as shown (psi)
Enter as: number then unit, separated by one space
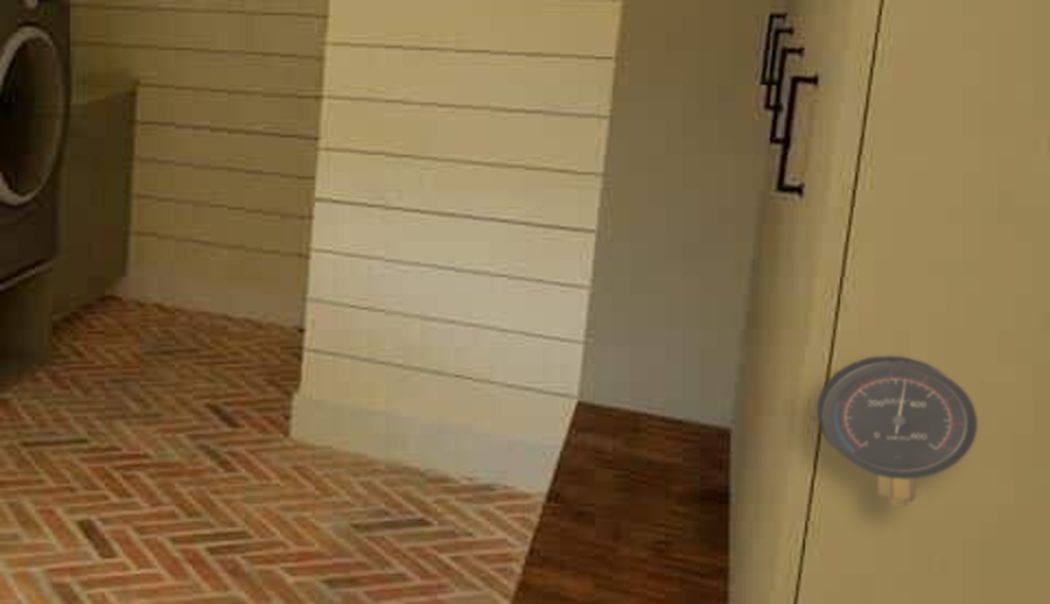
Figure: 320 psi
